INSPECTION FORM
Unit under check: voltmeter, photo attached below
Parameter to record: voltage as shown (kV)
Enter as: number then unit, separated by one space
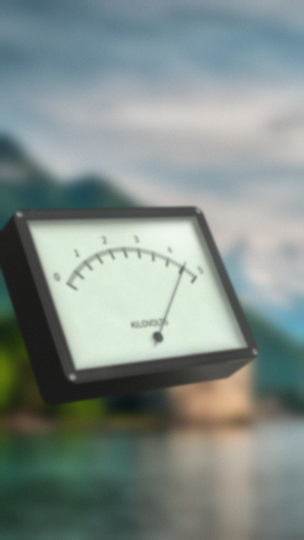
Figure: 4.5 kV
